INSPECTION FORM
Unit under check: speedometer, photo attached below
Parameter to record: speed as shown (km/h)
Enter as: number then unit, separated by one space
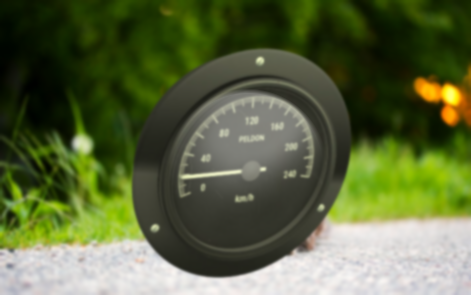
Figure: 20 km/h
